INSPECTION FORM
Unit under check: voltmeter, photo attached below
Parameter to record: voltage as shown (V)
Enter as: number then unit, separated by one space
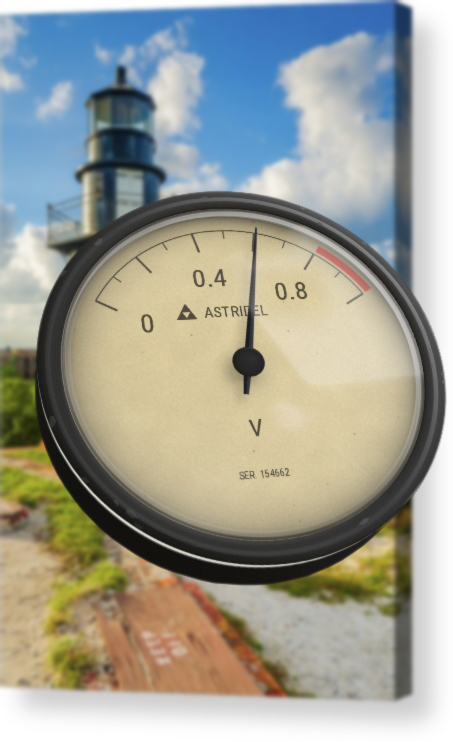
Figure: 0.6 V
